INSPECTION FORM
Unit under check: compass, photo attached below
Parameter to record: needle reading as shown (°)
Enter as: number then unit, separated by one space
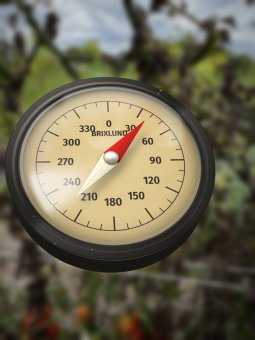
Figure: 40 °
